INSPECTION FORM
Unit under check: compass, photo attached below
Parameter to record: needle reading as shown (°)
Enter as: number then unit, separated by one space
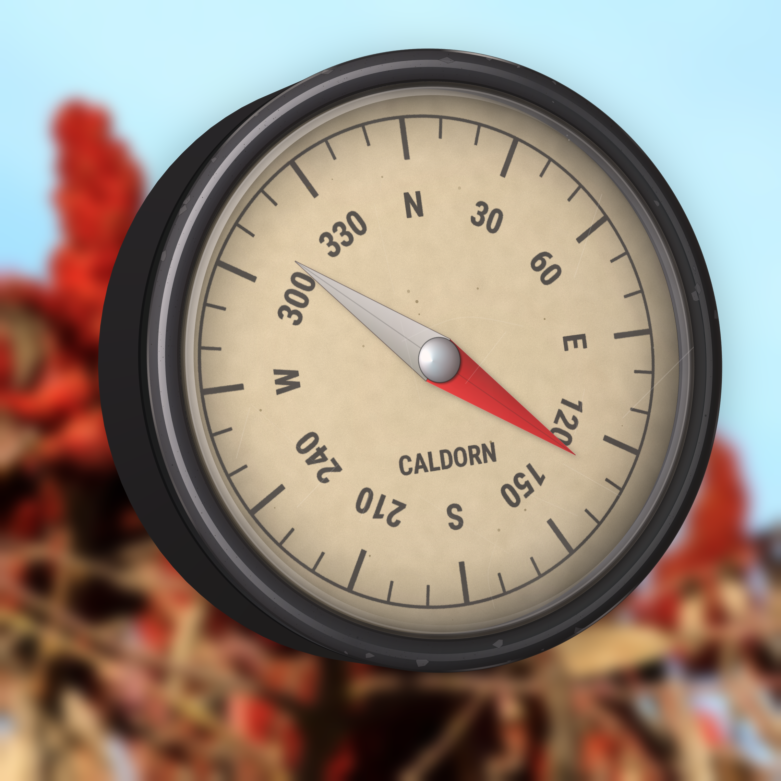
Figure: 130 °
